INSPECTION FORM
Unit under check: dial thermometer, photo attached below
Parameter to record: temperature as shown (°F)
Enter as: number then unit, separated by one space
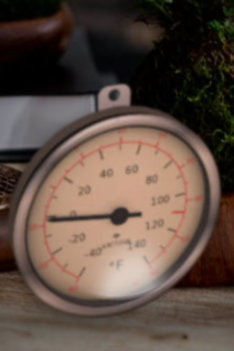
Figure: 0 °F
